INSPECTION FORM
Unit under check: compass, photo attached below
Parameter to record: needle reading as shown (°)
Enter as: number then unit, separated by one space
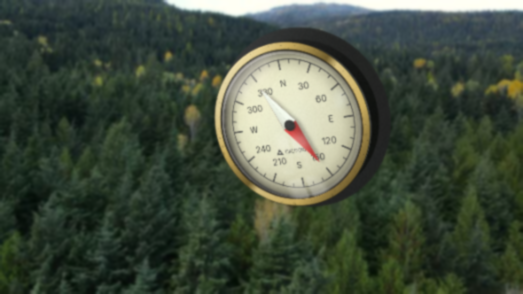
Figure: 150 °
